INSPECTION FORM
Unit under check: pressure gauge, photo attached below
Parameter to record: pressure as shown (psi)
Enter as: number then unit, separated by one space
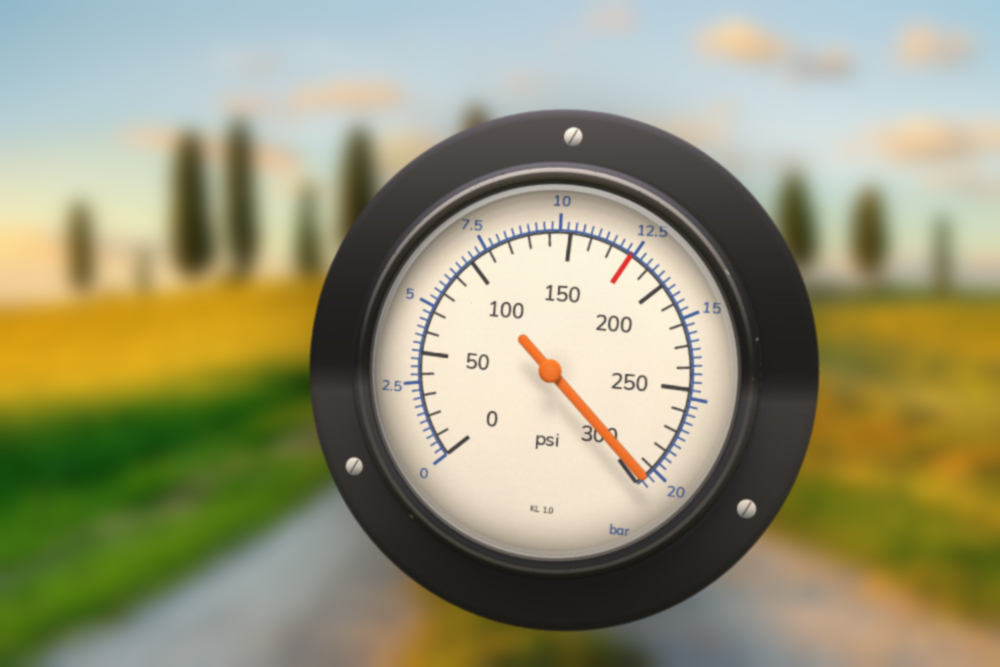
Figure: 295 psi
